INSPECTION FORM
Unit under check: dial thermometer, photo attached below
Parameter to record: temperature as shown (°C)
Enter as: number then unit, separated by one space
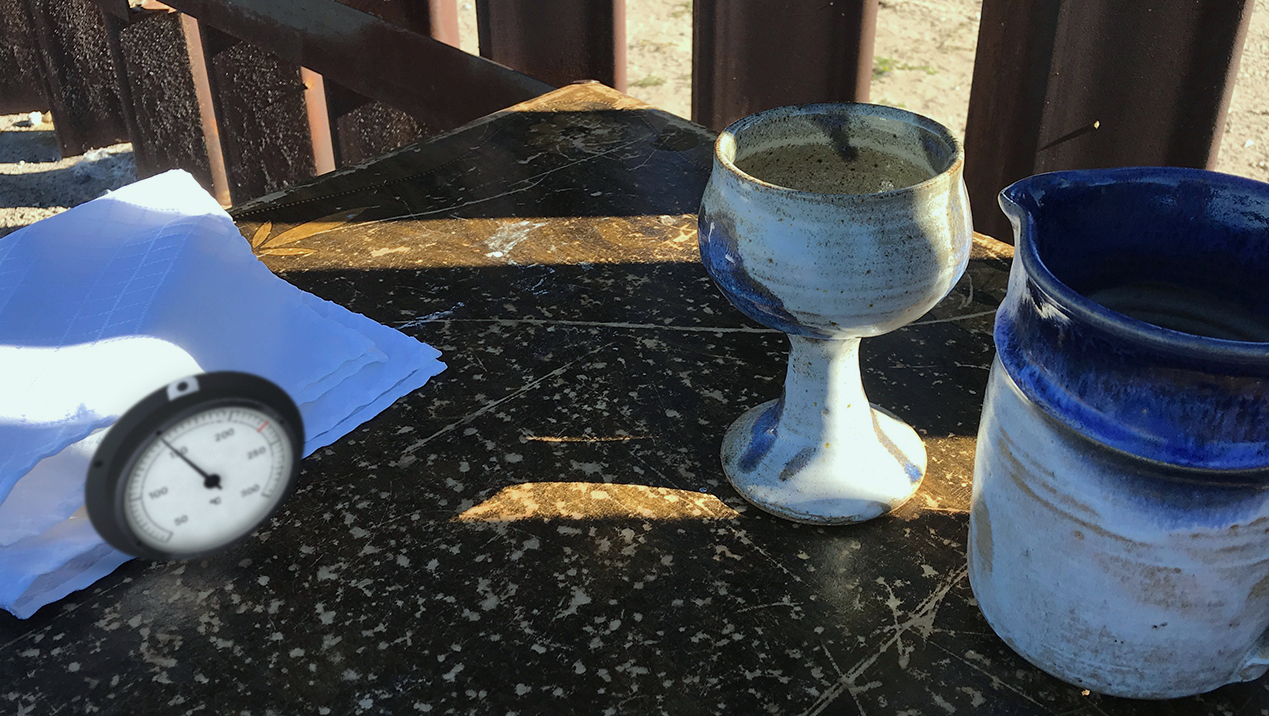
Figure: 150 °C
